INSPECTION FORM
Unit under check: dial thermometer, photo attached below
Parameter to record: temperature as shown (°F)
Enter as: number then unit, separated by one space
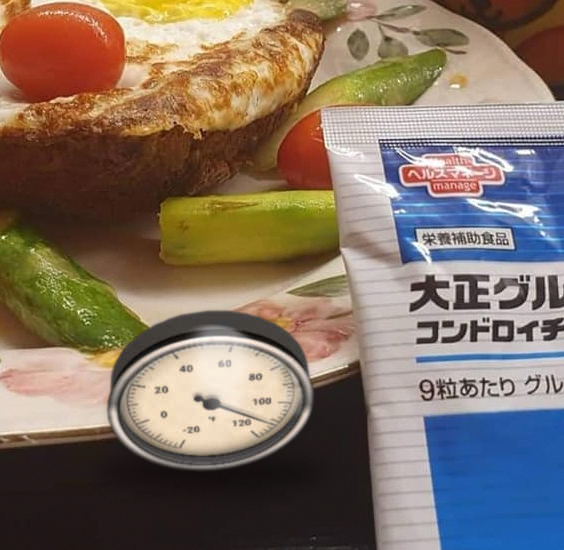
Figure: 110 °F
